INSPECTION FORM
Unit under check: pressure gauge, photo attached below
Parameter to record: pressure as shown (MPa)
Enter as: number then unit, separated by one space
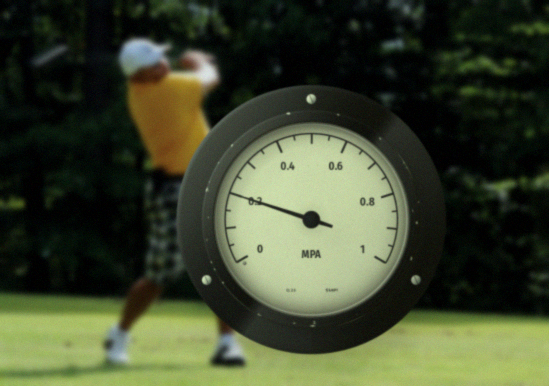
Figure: 0.2 MPa
